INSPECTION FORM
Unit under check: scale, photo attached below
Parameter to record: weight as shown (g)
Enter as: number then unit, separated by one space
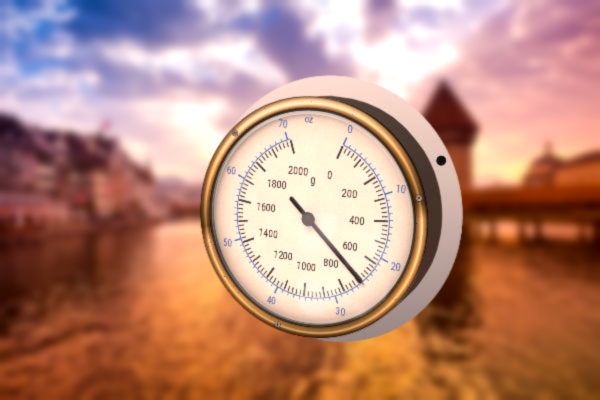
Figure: 700 g
